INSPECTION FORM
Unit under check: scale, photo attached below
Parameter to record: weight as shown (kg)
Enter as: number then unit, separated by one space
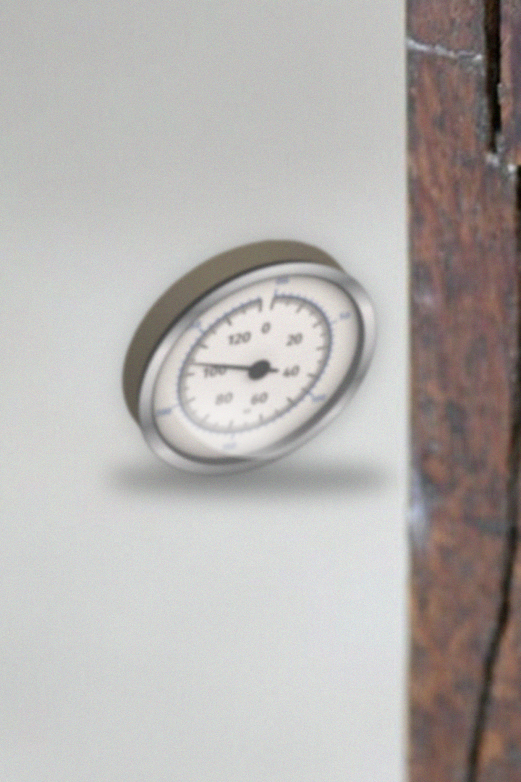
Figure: 105 kg
